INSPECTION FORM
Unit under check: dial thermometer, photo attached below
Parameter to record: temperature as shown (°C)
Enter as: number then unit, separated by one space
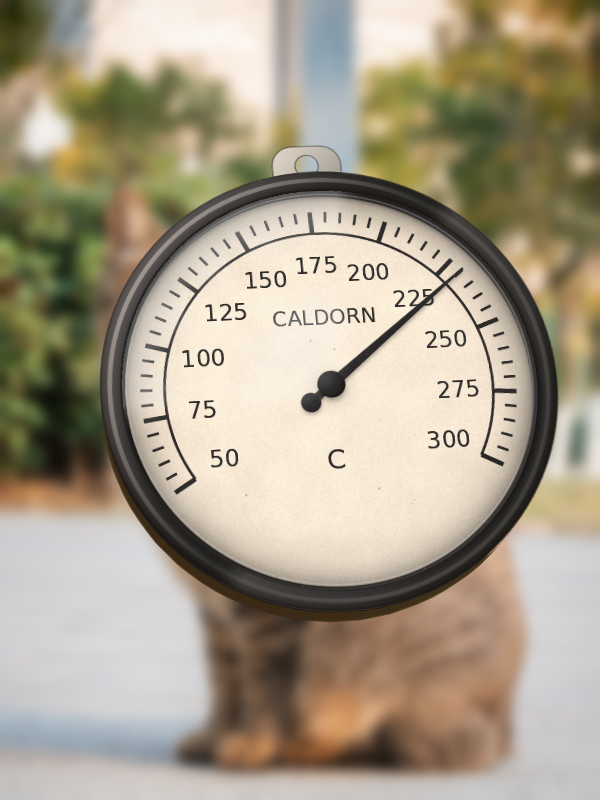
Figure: 230 °C
